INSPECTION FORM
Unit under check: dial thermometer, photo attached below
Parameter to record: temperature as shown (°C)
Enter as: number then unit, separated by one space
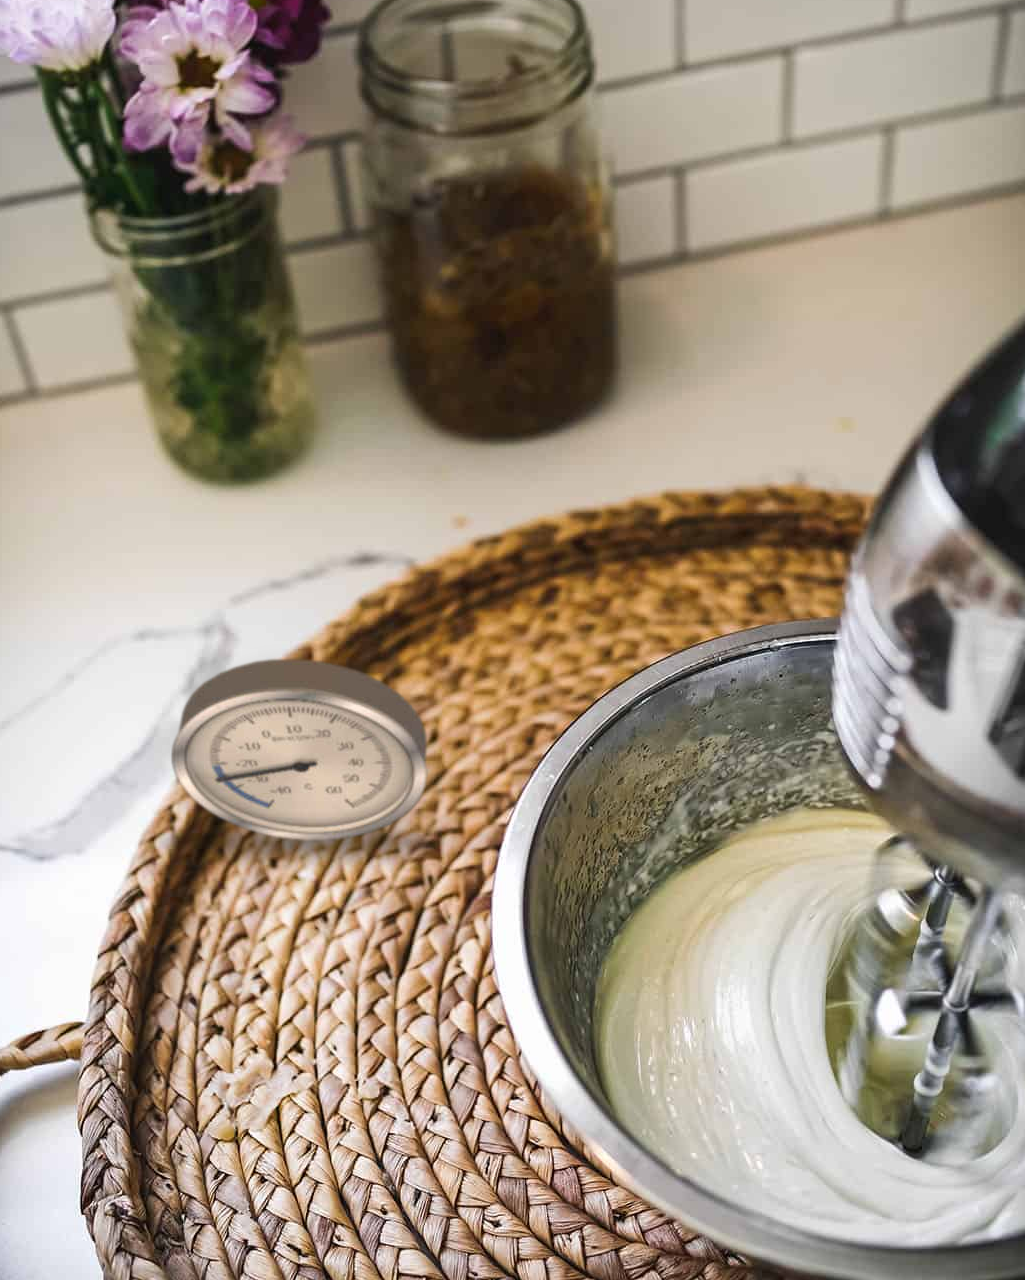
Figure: -25 °C
